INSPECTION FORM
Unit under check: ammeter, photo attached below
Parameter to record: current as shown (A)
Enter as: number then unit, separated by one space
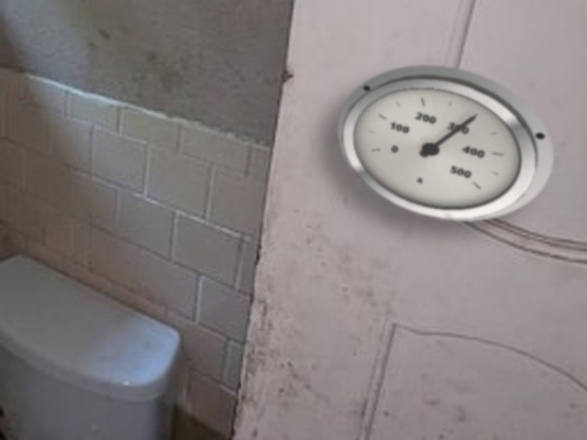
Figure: 300 A
